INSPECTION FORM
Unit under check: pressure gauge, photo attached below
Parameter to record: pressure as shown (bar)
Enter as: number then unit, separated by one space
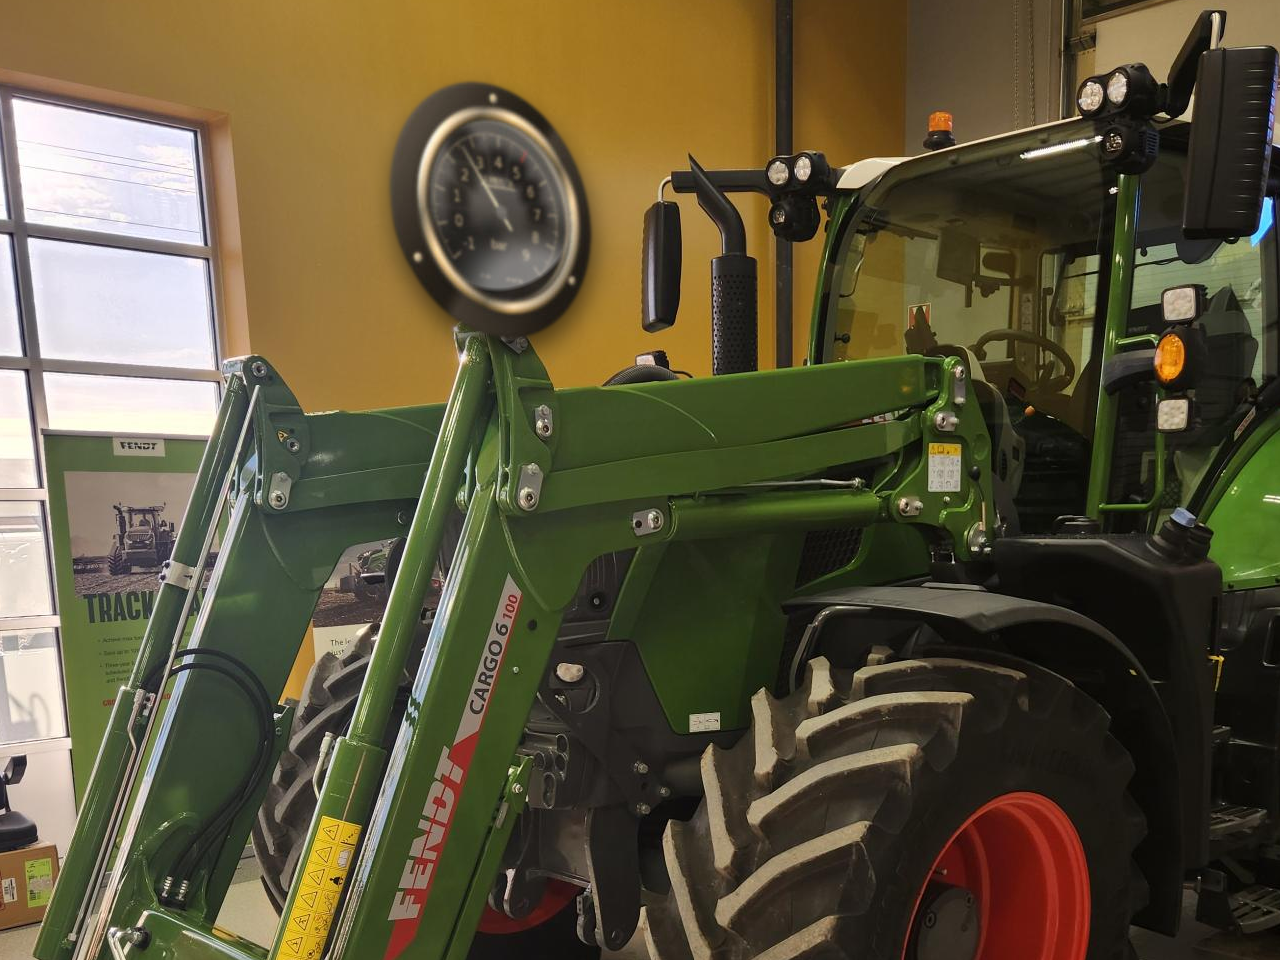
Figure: 2.5 bar
